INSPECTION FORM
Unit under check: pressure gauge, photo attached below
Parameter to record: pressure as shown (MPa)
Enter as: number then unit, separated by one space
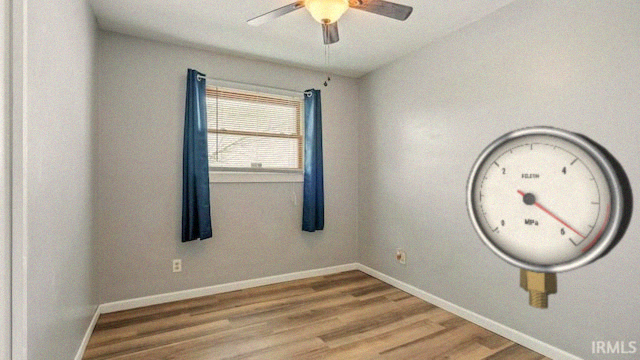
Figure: 5.75 MPa
